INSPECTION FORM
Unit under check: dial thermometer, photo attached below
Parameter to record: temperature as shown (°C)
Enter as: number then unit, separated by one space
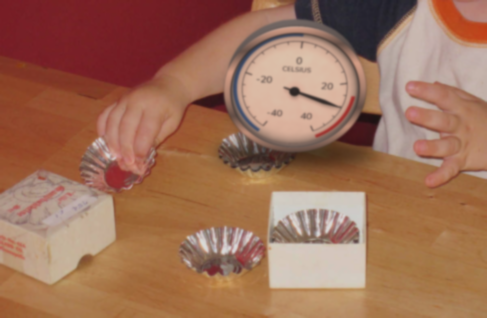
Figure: 28 °C
